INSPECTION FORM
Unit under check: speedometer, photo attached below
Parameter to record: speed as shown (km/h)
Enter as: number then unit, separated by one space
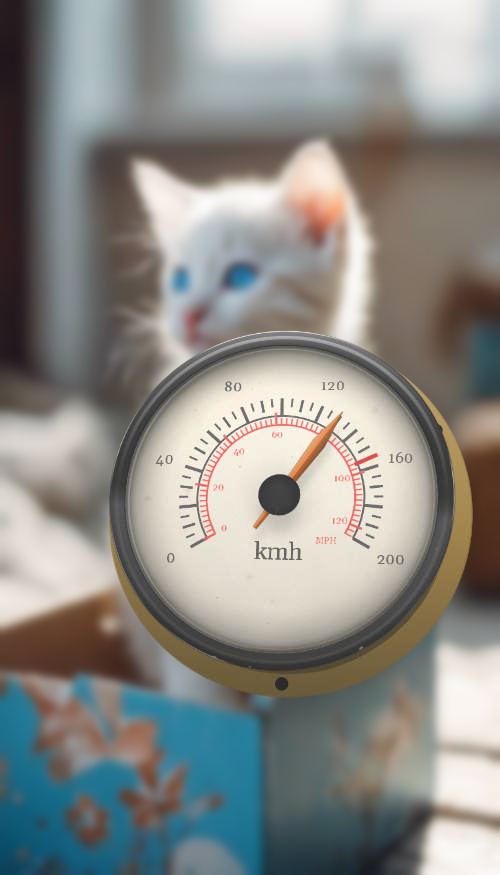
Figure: 130 km/h
